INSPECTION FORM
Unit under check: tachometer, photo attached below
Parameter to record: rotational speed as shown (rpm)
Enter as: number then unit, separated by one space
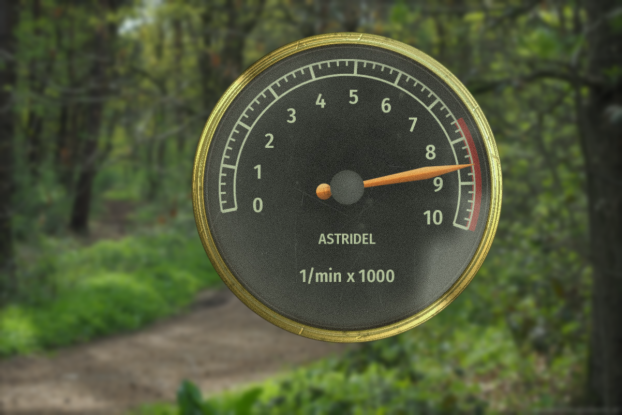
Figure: 8600 rpm
